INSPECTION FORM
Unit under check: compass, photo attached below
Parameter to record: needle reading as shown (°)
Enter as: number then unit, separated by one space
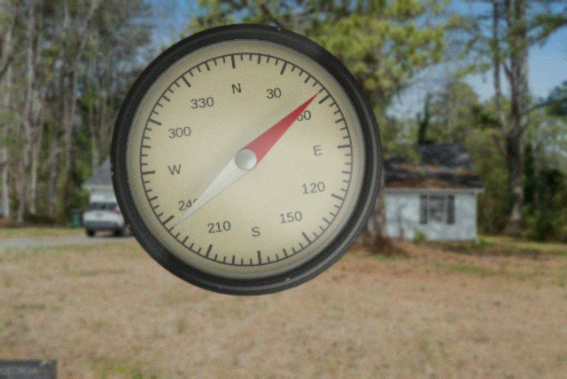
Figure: 55 °
